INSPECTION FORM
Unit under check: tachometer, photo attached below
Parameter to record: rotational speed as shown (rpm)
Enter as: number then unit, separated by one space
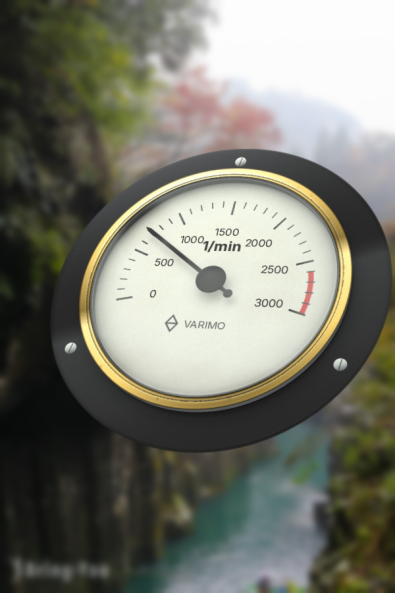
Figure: 700 rpm
